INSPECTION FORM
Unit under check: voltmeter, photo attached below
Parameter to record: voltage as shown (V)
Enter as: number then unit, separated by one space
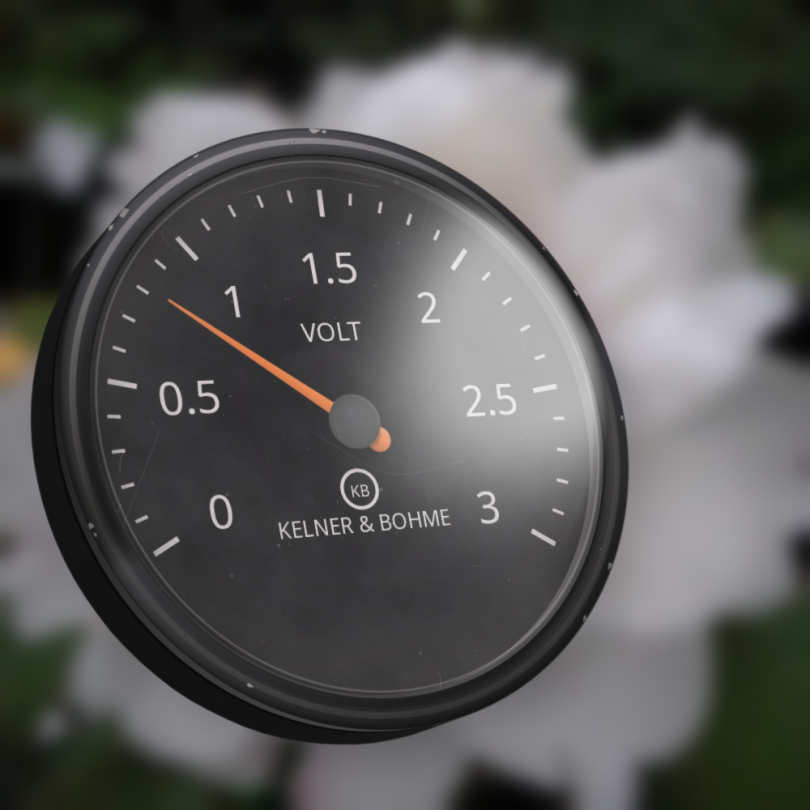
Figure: 0.8 V
